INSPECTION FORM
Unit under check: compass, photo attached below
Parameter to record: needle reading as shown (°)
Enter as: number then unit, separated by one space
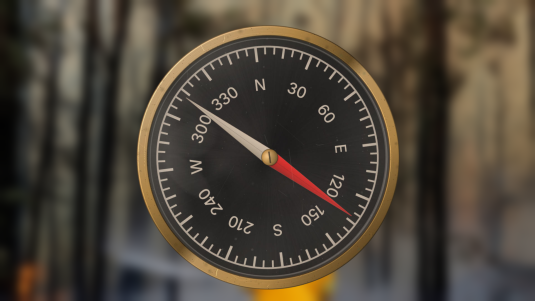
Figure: 132.5 °
